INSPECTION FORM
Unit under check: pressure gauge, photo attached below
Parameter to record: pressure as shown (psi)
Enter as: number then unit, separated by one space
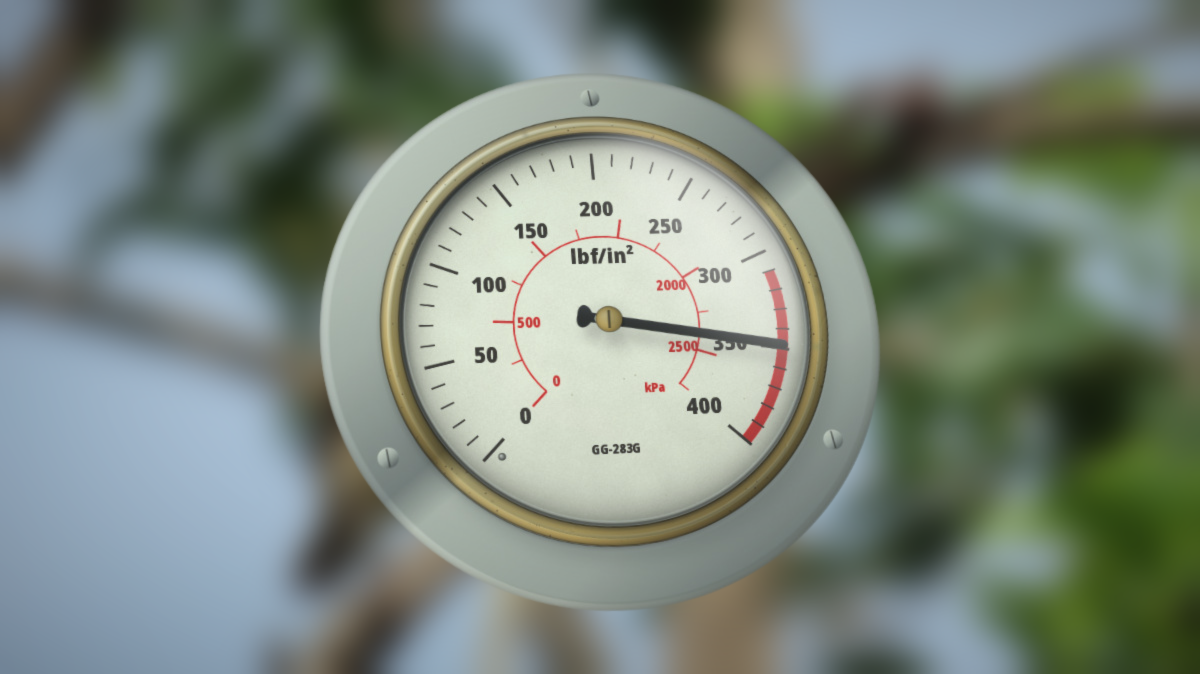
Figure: 350 psi
